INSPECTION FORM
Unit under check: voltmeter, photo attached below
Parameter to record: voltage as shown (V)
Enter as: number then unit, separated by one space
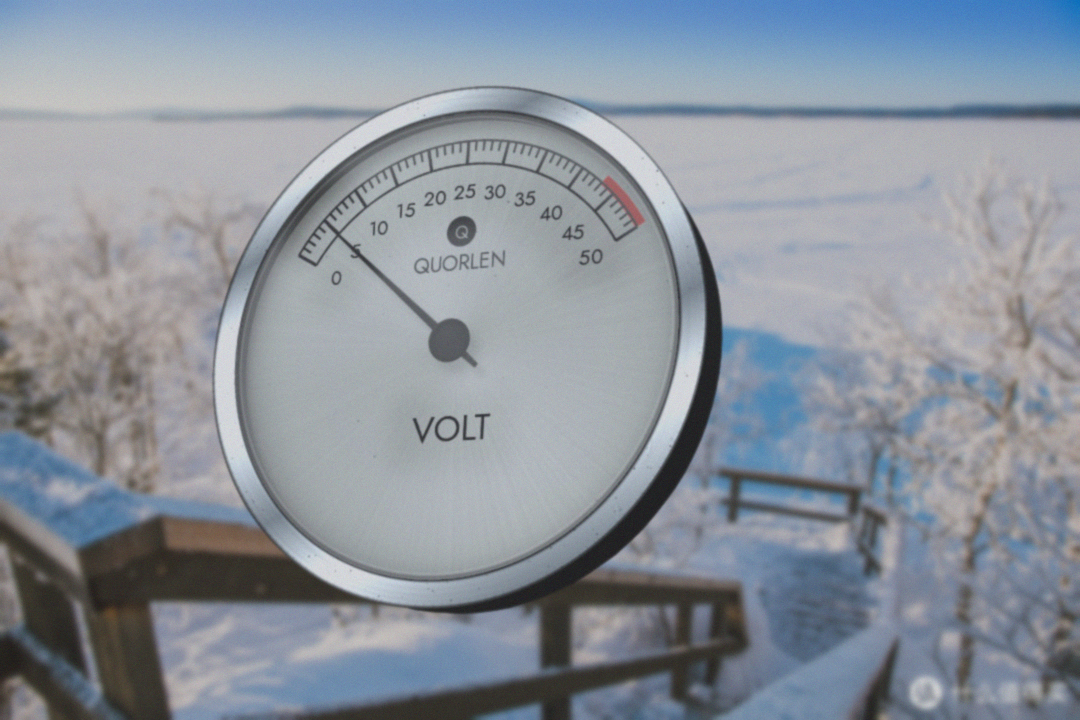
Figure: 5 V
